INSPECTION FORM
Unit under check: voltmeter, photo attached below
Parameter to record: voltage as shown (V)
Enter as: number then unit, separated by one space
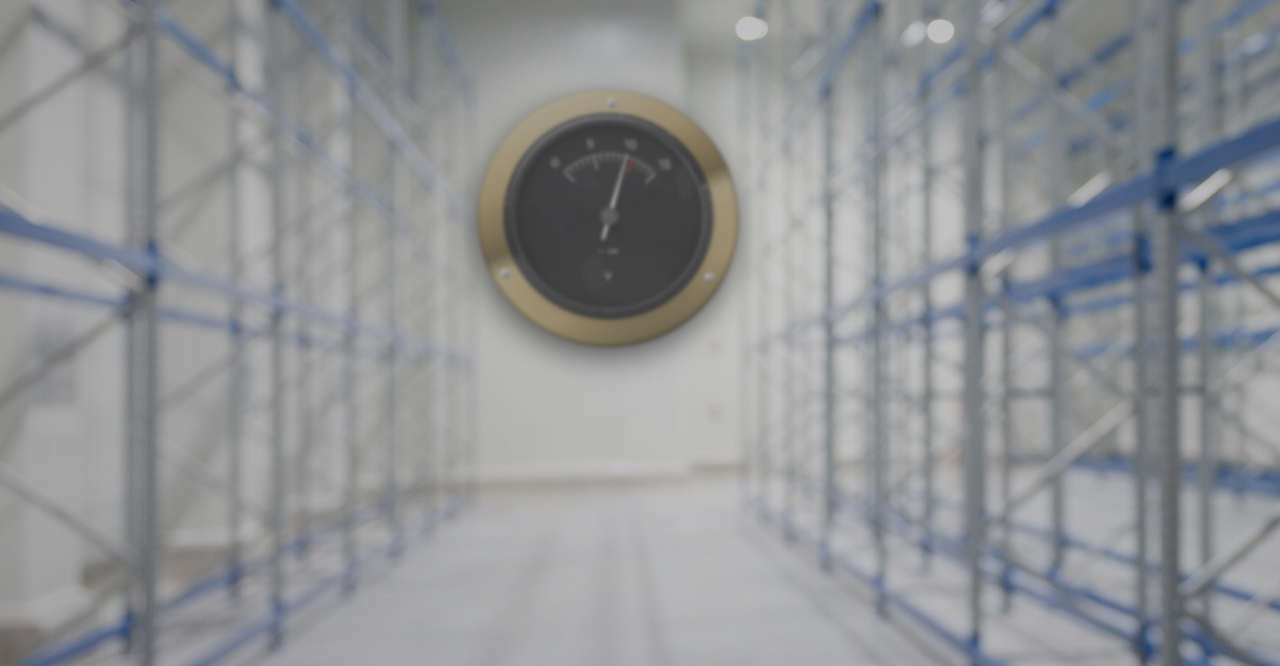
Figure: 10 V
